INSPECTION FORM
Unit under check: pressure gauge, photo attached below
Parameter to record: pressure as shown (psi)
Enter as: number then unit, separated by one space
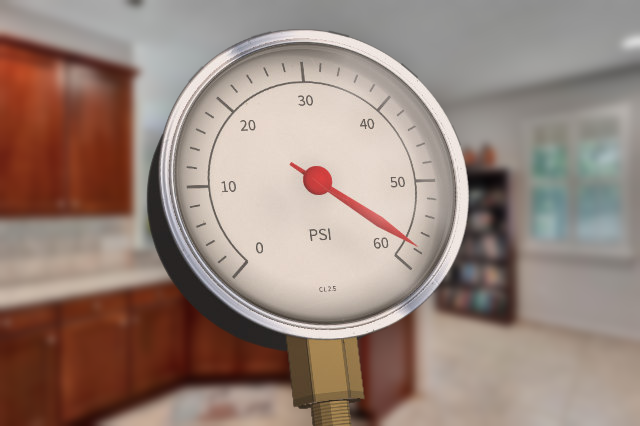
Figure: 58 psi
